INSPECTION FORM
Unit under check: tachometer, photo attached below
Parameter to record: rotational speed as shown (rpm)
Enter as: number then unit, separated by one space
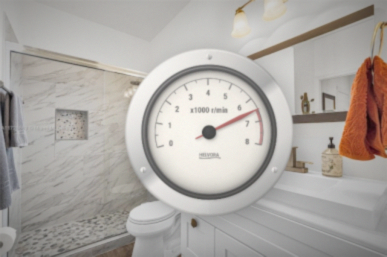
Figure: 6500 rpm
